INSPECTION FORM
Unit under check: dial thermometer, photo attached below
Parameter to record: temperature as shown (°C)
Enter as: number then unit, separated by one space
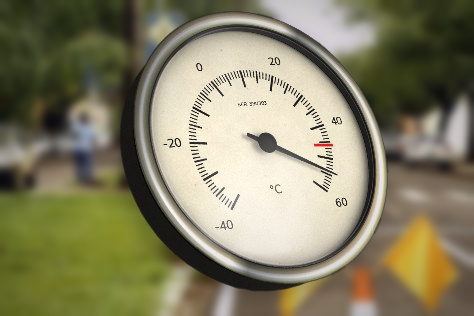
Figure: 55 °C
